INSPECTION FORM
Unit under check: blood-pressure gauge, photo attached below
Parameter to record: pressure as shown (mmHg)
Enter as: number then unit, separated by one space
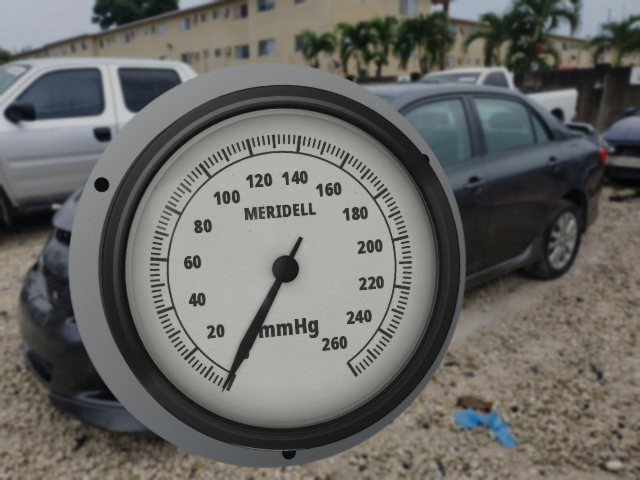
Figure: 2 mmHg
